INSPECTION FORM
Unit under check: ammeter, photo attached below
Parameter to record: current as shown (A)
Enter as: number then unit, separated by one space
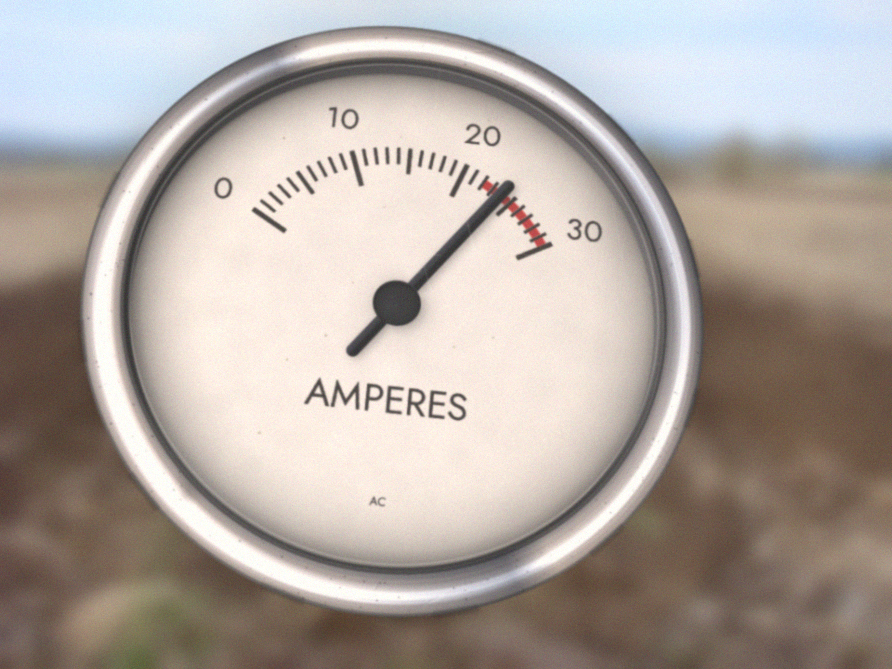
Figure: 24 A
